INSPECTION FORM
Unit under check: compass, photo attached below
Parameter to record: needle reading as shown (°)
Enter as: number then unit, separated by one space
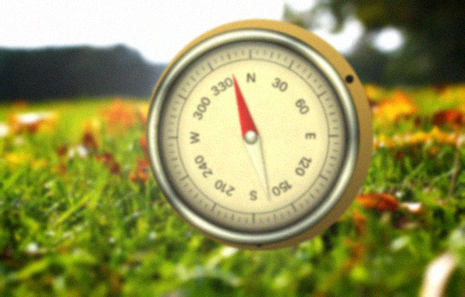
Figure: 345 °
